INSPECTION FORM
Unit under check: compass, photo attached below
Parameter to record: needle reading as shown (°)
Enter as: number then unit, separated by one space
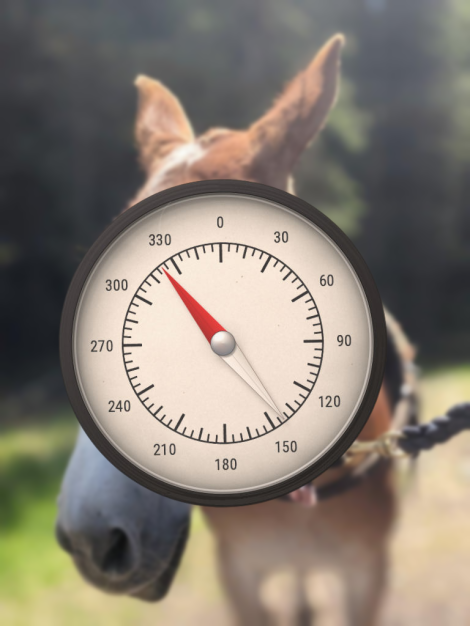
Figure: 322.5 °
